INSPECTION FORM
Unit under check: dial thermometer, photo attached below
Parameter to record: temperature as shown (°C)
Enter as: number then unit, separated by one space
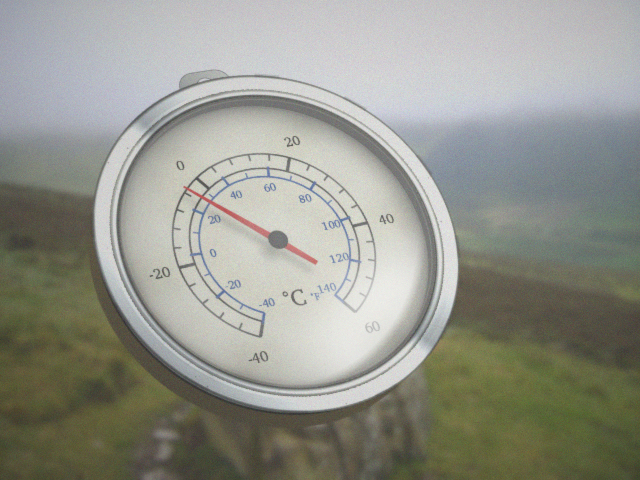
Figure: -4 °C
